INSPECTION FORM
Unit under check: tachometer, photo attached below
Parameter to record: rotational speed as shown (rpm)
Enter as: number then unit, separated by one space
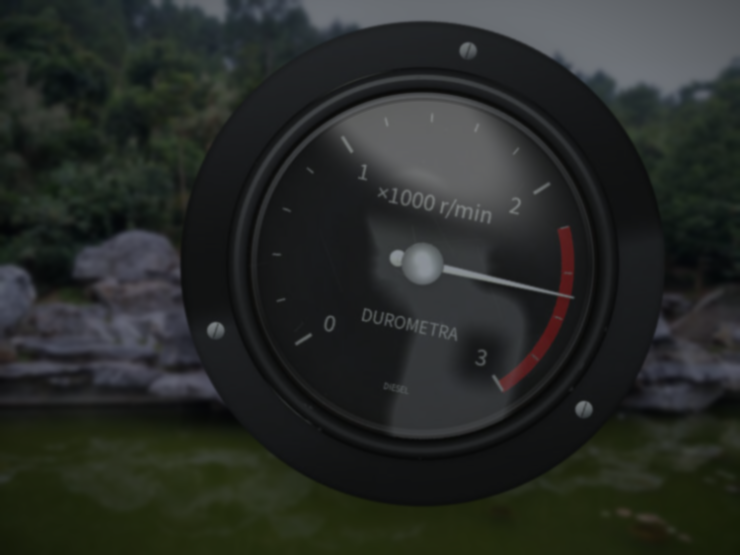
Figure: 2500 rpm
